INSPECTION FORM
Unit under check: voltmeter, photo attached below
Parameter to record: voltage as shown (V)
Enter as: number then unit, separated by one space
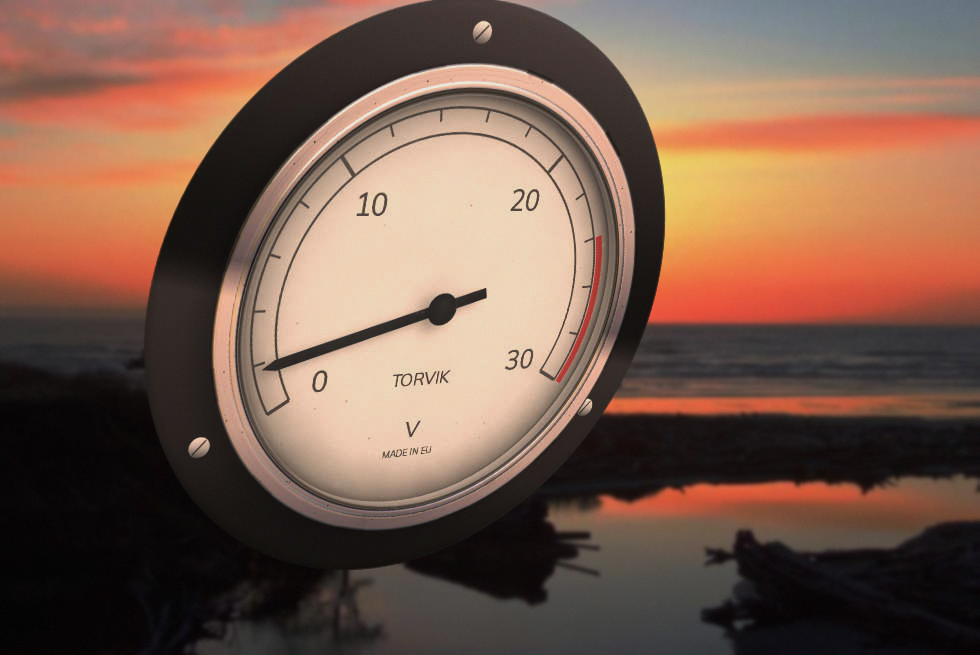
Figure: 2 V
